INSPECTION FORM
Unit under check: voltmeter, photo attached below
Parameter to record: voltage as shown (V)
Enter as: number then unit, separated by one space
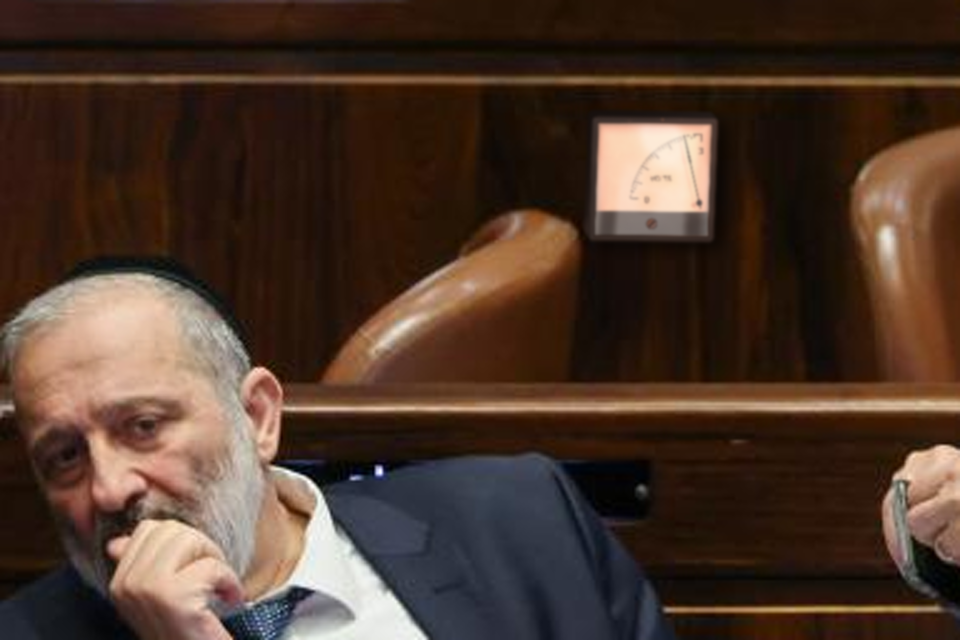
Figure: 2.5 V
